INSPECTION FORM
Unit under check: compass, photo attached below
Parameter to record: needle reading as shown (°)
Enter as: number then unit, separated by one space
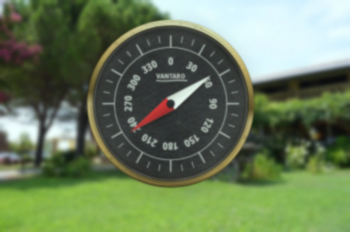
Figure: 235 °
